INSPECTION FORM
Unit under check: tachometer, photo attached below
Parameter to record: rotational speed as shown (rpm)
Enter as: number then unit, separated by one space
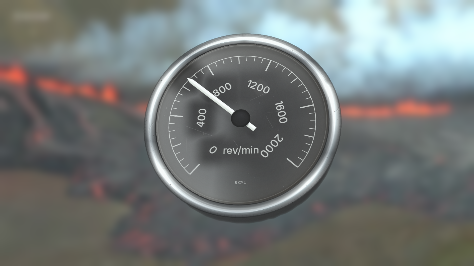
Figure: 650 rpm
